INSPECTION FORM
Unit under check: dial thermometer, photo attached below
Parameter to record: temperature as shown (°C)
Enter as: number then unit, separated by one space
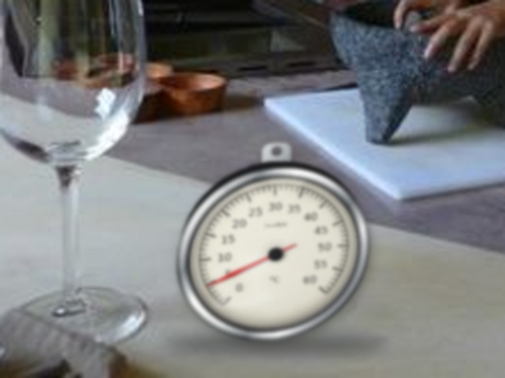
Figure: 5 °C
